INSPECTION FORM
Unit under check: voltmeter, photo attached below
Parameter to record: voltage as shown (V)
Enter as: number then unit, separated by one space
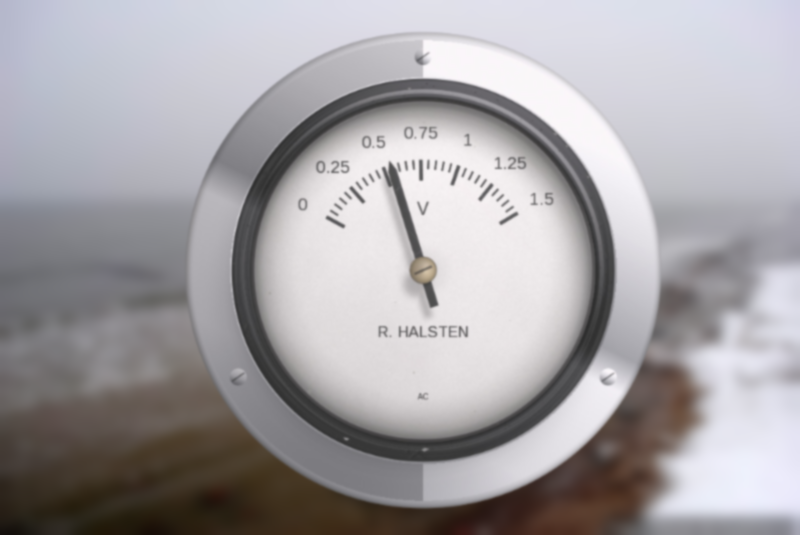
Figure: 0.55 V
